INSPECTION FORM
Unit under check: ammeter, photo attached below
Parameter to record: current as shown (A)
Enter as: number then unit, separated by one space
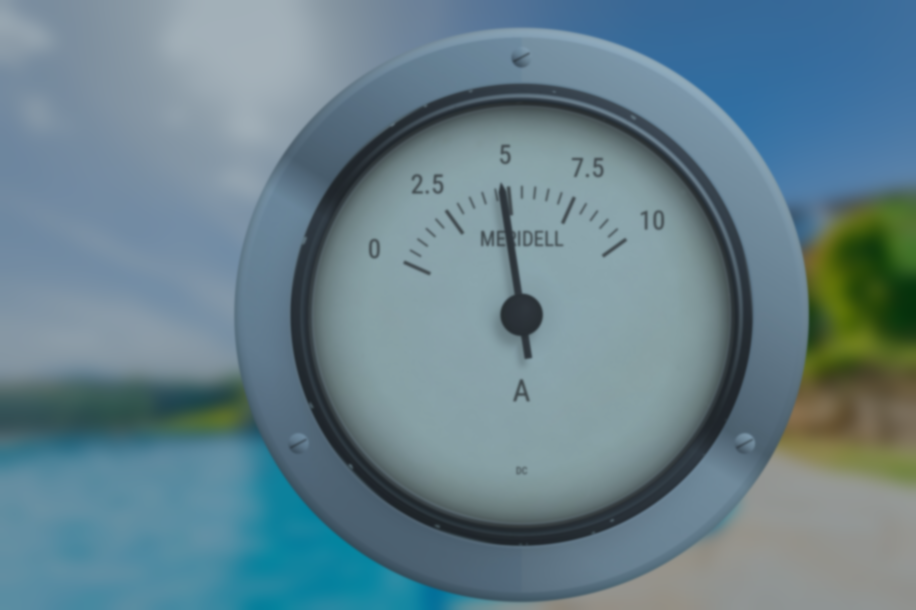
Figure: 4.75 A
